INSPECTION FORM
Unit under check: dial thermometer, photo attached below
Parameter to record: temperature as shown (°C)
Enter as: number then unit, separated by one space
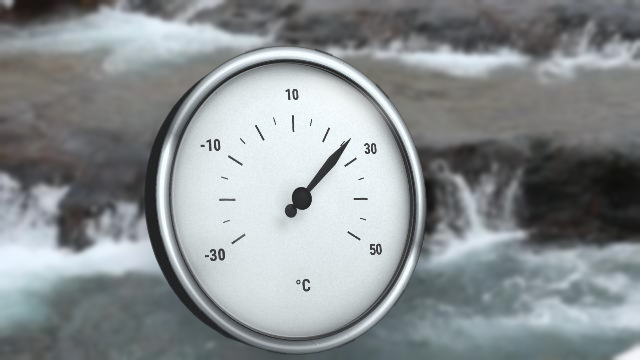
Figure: 25 °C
